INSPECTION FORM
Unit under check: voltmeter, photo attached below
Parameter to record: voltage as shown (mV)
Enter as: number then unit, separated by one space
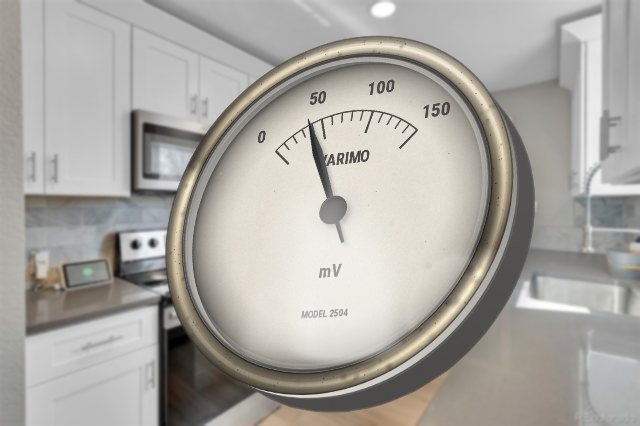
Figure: 40 mV
